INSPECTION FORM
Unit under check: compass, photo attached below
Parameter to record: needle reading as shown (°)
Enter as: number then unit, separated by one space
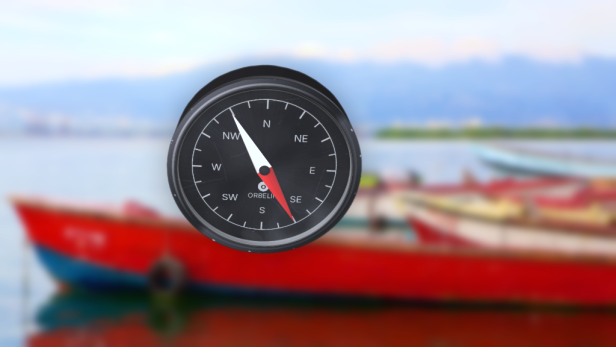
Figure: 150 °
